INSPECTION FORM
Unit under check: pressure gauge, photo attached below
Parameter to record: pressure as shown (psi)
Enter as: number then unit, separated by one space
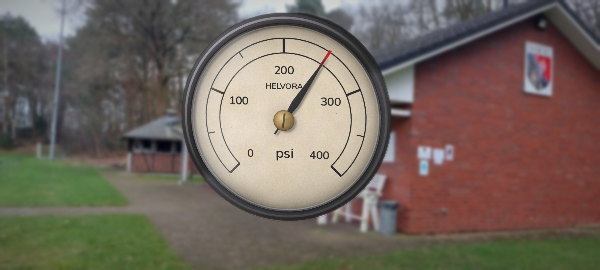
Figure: 250 psi
